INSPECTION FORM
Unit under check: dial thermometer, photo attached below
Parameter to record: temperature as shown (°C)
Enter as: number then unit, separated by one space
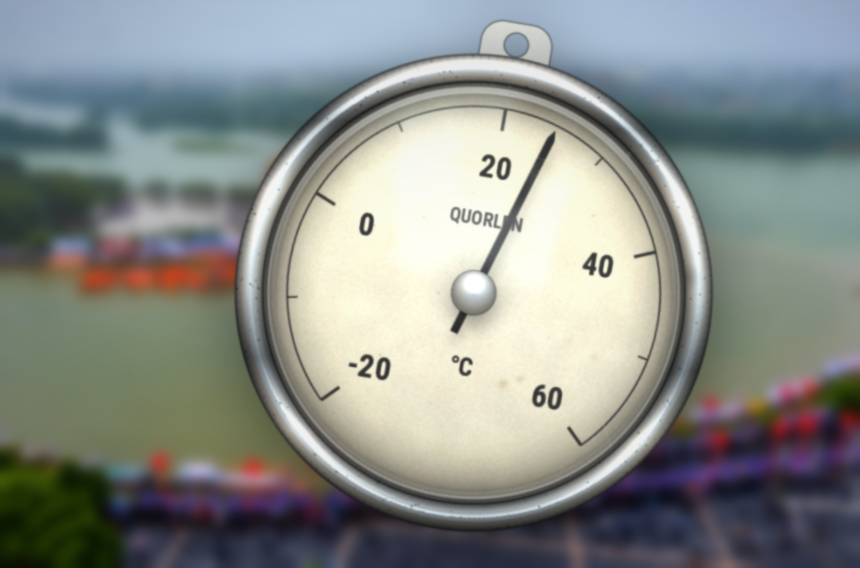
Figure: 25 °C
